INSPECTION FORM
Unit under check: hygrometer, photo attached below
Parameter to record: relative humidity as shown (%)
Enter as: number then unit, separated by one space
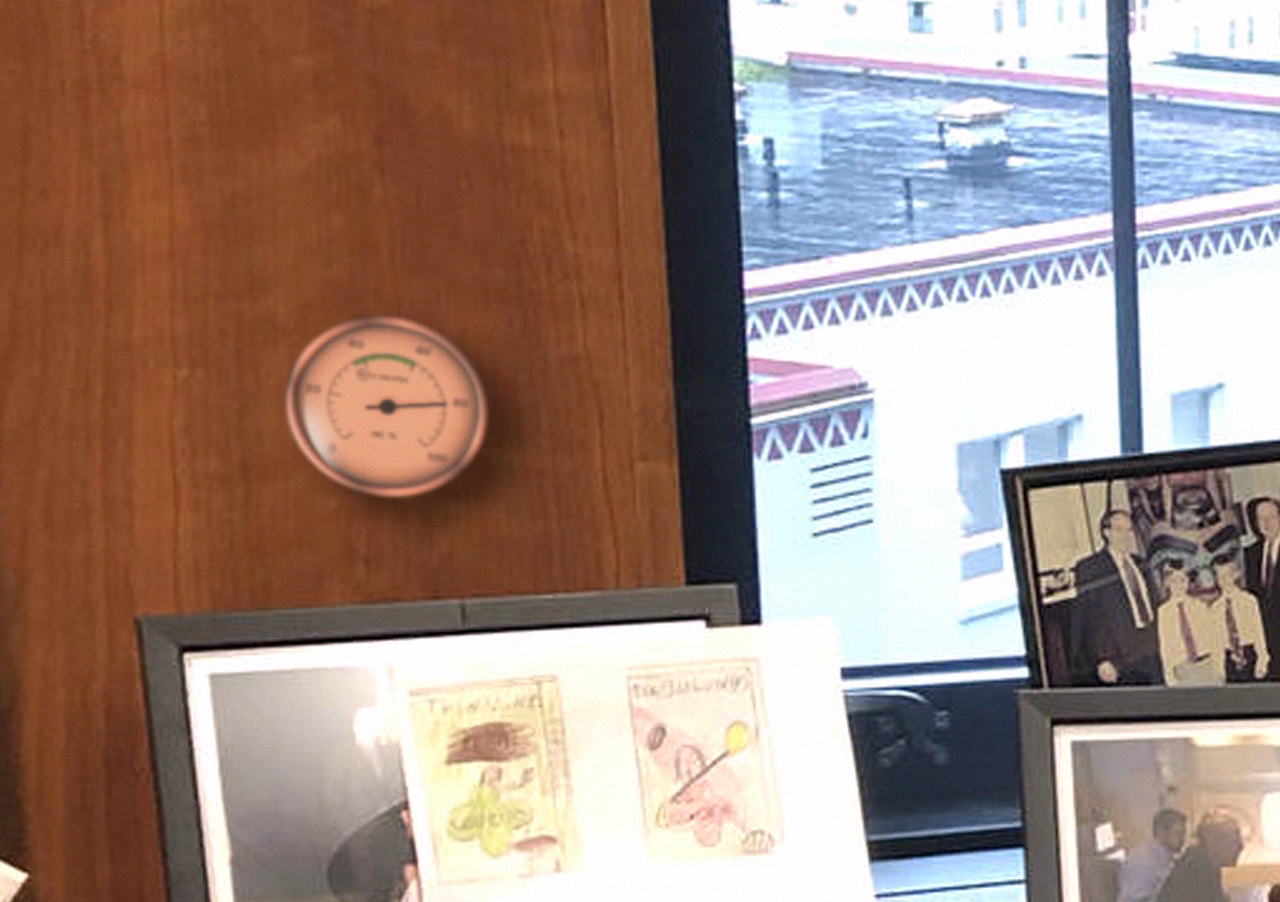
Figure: 80 %
